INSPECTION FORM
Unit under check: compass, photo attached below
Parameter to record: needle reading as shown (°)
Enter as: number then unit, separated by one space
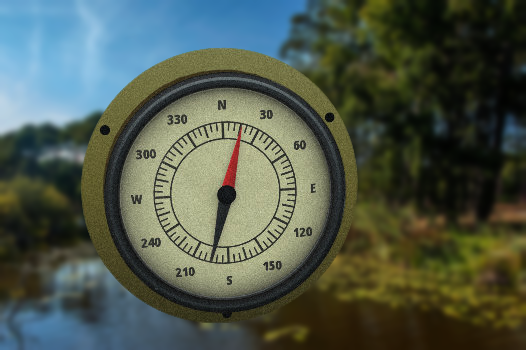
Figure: 15 °
